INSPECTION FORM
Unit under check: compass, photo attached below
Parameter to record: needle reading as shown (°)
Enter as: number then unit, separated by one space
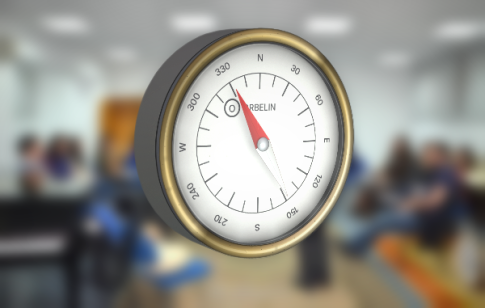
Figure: 330 °
